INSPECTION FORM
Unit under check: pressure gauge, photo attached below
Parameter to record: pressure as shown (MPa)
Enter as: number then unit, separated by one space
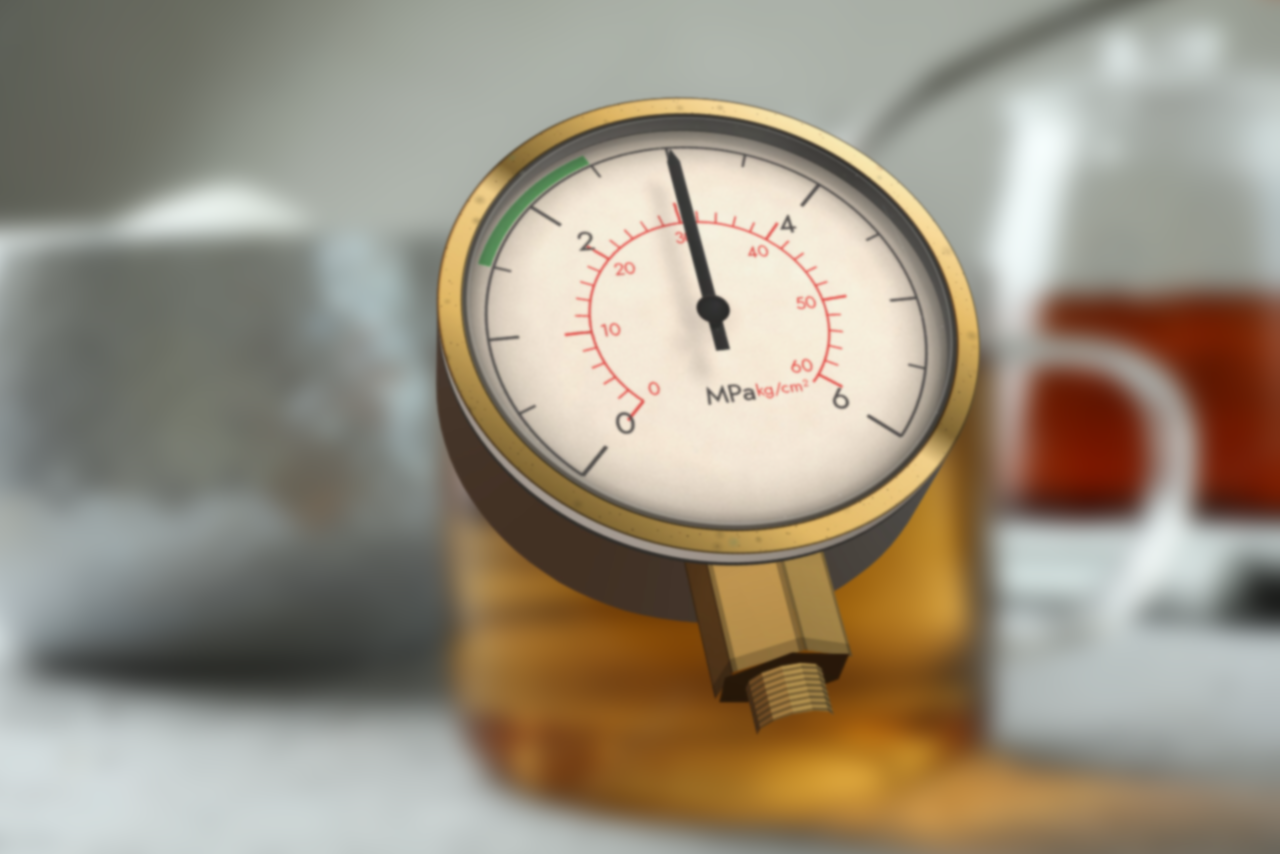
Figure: 3 MPa
